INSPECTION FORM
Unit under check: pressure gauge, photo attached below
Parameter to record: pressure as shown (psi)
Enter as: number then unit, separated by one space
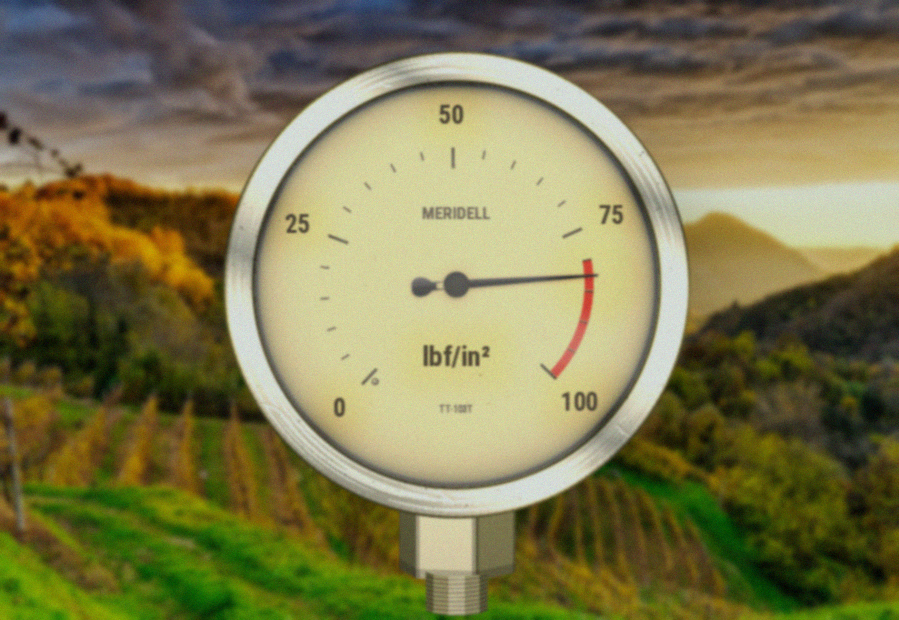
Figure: 82.5 psi
